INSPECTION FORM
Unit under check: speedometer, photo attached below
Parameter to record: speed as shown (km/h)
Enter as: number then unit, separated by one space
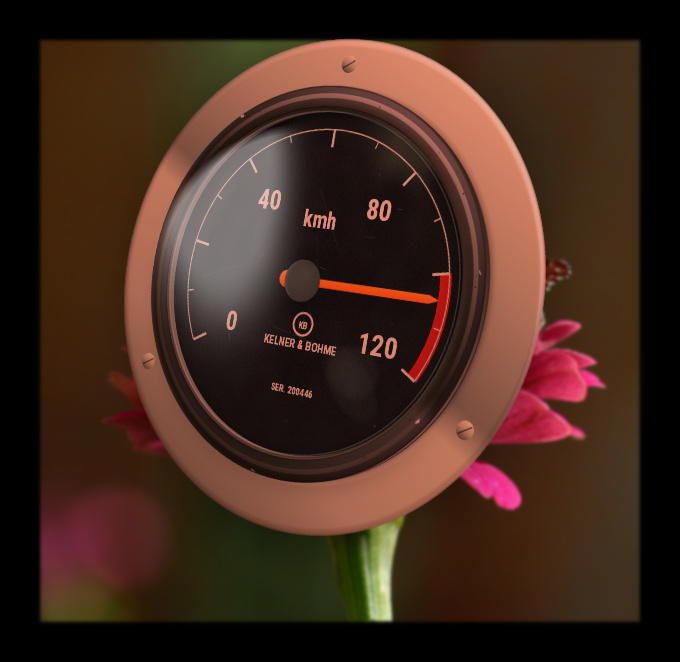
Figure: 105 km/h
